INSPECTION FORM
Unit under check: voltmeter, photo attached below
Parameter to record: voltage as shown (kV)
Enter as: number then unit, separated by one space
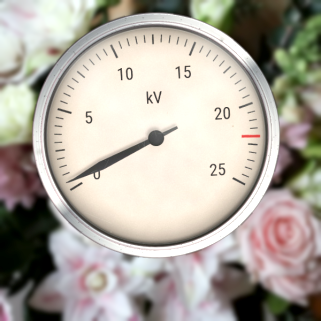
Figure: 0.5 kV
